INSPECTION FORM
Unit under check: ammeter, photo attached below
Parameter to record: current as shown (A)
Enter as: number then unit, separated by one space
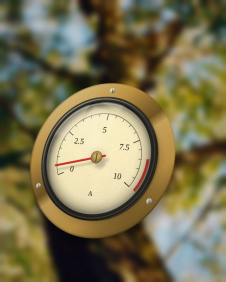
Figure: 0.5 A
